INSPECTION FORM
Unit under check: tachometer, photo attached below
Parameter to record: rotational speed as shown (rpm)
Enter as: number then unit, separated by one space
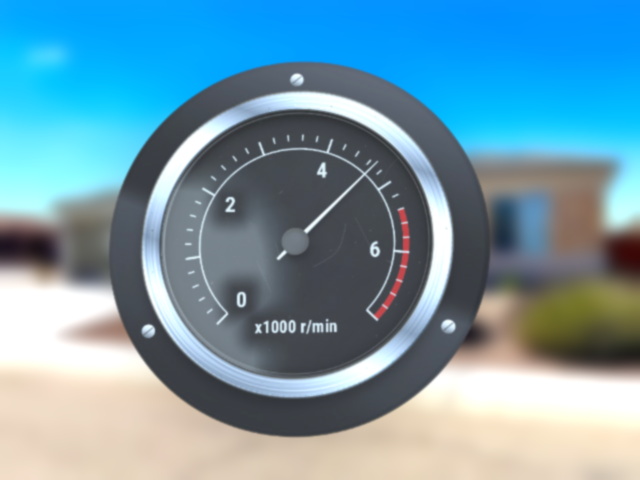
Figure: 4700 rpm
